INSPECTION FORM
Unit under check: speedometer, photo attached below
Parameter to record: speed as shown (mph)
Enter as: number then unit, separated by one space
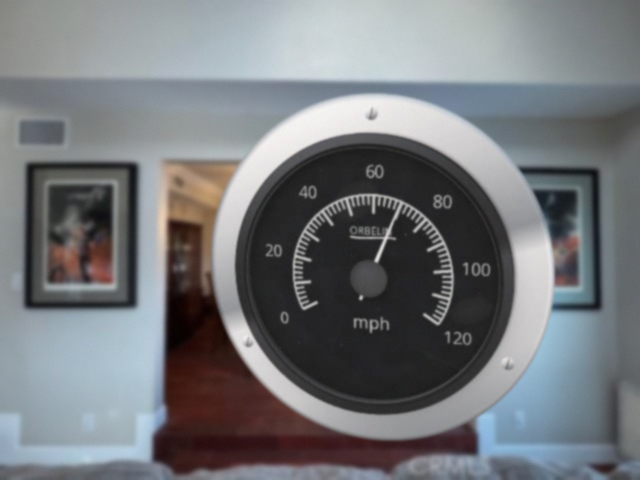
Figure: 70 mph
